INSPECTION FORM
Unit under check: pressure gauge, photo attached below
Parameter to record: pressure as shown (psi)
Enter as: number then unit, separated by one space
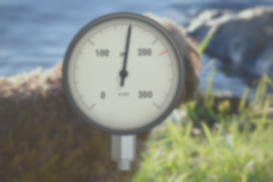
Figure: 160 psi
